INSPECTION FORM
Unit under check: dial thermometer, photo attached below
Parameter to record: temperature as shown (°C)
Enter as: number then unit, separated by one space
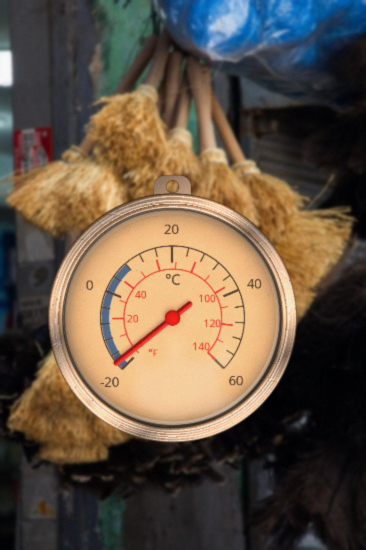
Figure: -18 °C
